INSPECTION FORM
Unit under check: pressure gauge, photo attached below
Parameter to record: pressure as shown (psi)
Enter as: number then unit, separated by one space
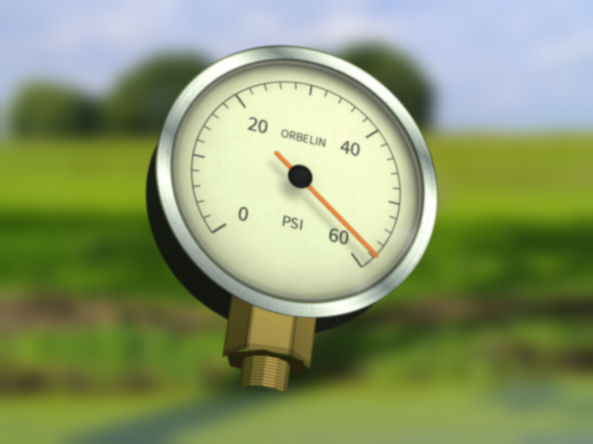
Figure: 58 psi
